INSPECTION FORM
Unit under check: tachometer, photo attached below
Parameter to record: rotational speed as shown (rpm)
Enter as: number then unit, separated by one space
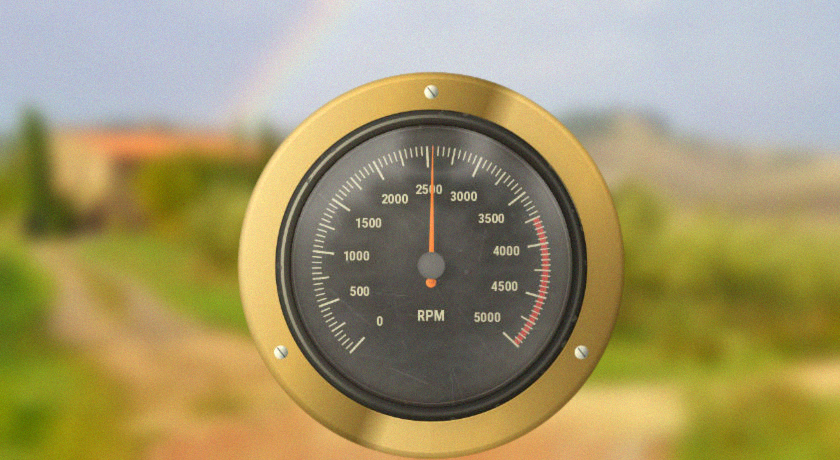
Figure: 2550 rpm
